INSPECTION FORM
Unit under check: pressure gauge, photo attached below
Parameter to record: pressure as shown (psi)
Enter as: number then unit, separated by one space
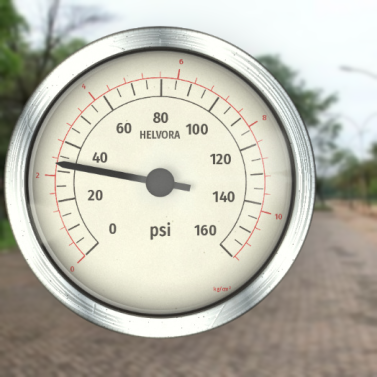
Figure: 32.5 psi
